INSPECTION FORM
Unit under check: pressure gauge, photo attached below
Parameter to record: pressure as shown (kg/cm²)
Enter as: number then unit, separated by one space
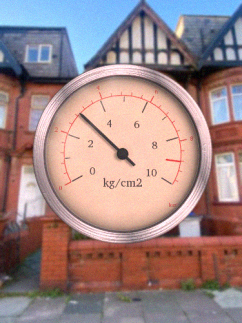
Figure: 3 kg/cm²
